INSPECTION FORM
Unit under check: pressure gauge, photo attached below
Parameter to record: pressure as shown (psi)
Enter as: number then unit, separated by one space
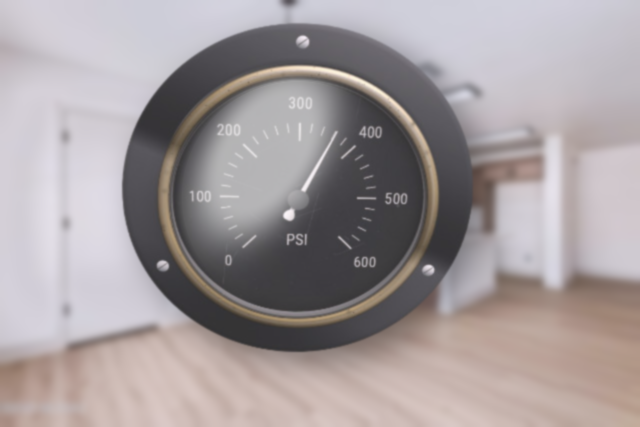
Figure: 360 psi
